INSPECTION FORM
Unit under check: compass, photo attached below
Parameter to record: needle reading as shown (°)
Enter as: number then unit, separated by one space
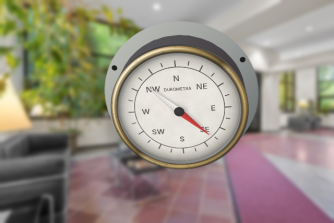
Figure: 135 °
